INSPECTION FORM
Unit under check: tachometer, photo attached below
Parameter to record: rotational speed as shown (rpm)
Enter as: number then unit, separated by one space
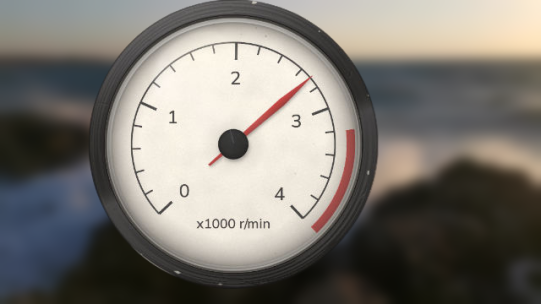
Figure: 2700 rpm
